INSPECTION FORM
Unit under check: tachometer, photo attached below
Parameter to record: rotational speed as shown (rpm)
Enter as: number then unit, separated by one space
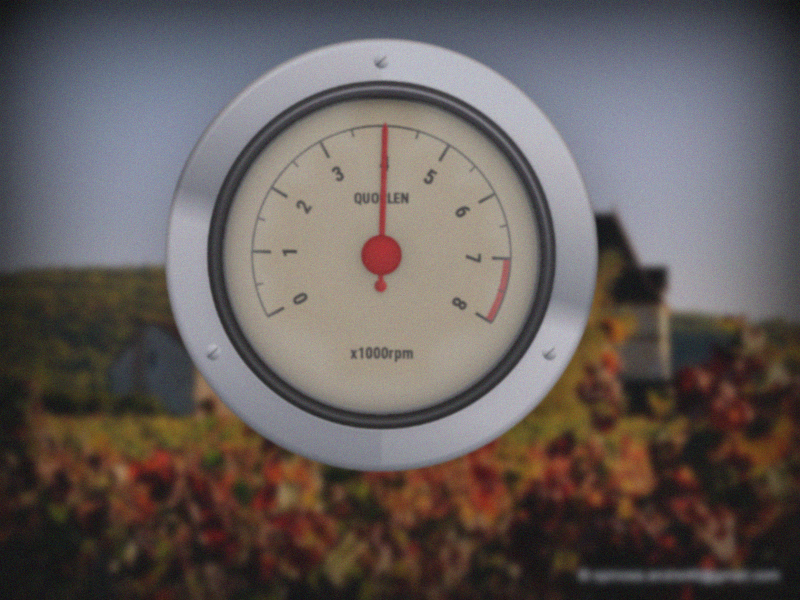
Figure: 4000 rpm
